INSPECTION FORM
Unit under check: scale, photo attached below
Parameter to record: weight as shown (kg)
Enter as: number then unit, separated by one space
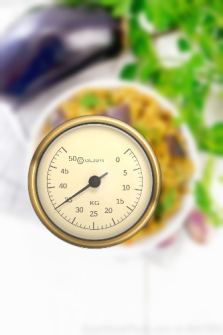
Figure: 35 kg
